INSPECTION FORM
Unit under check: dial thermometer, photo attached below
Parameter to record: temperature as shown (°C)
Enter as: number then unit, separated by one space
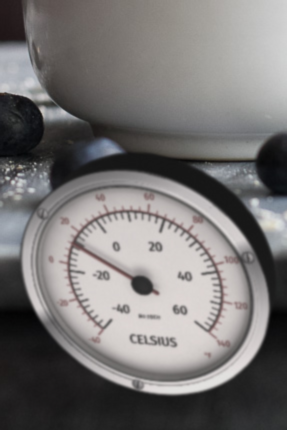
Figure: -10 °C
